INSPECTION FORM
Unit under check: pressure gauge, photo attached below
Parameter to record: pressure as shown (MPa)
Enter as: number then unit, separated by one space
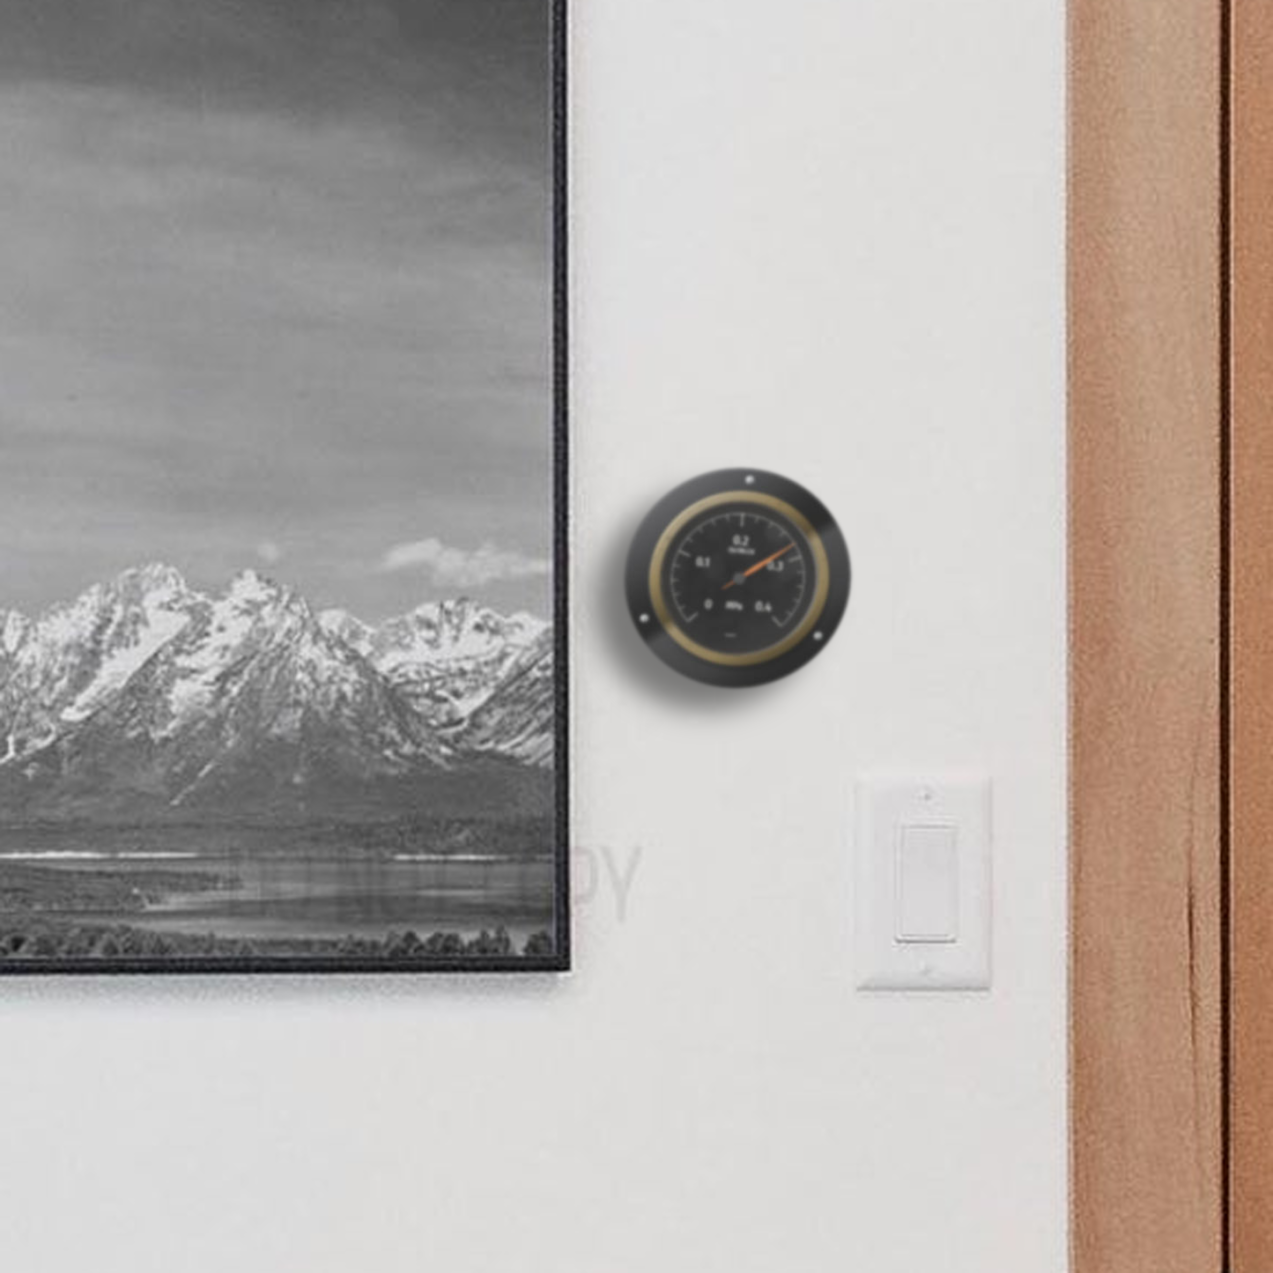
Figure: 0.28 MPa
